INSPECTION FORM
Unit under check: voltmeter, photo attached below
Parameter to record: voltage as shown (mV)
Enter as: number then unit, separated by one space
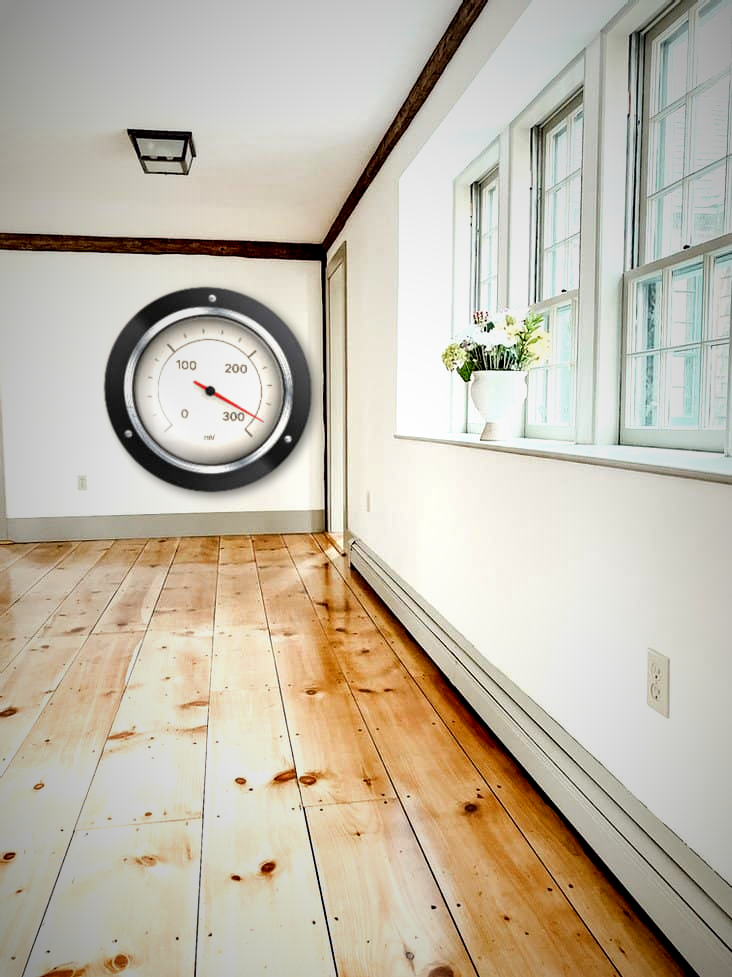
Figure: 280 mV
